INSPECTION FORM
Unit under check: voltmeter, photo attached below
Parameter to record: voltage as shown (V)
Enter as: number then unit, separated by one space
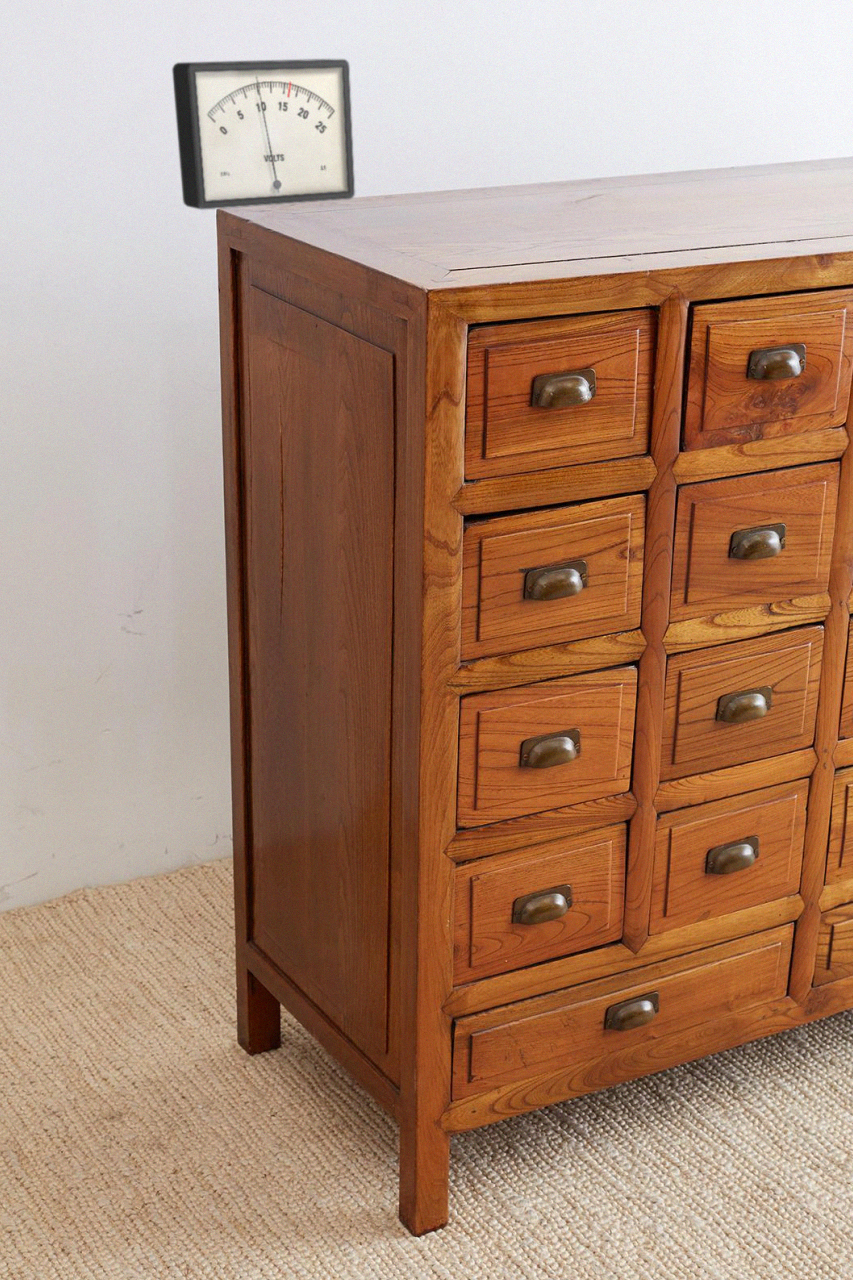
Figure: 10 V
